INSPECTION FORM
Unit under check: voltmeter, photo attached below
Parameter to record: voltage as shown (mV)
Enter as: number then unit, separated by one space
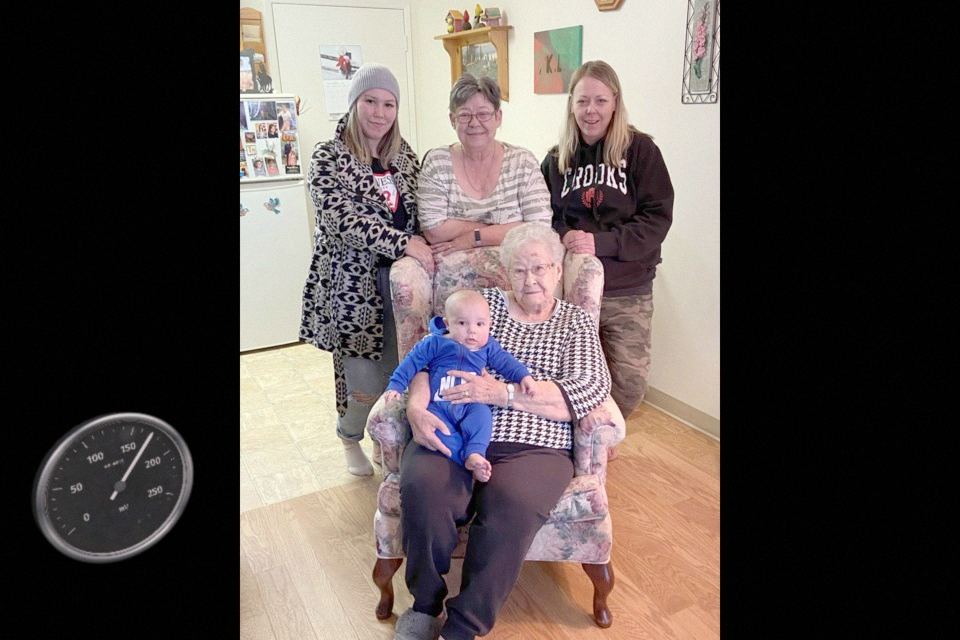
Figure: 170 mV
